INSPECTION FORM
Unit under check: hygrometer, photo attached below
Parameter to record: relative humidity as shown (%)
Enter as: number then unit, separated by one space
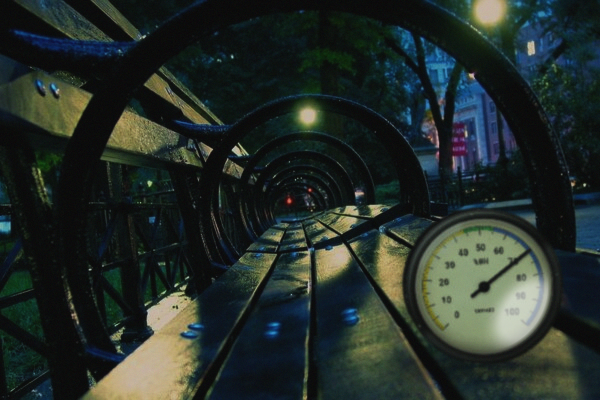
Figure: 70 %
